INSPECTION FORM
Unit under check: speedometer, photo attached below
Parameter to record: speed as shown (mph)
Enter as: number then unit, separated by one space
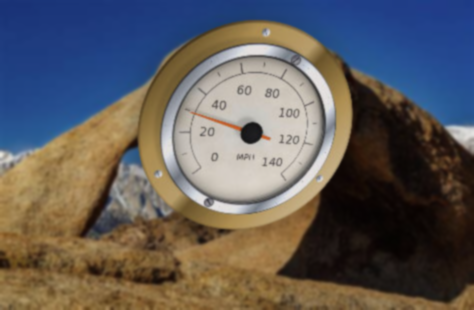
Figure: 30 mph
